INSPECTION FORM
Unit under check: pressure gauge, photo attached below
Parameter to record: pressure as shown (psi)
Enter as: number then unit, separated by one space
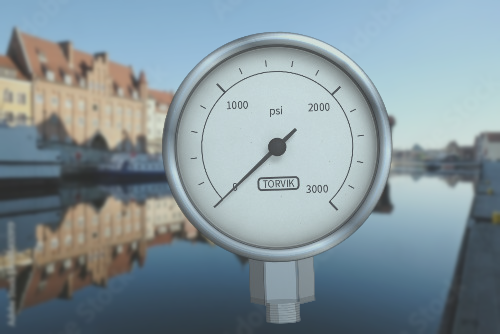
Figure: 0 psi
